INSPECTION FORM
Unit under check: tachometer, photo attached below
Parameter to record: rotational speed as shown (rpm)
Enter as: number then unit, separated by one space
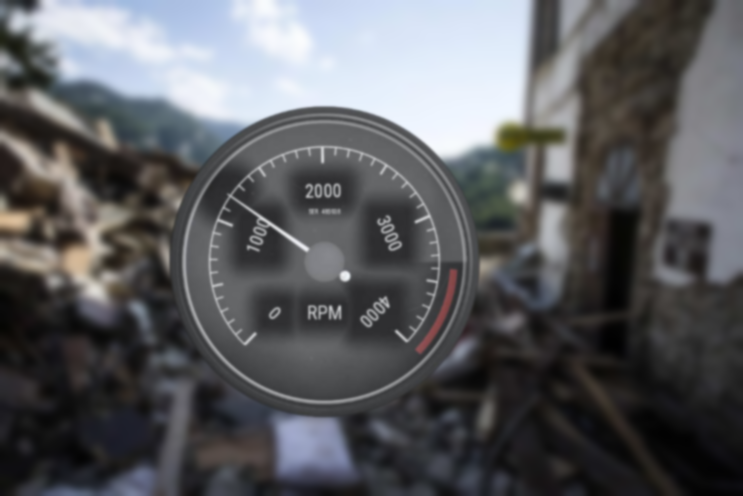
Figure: 1200 rpm
